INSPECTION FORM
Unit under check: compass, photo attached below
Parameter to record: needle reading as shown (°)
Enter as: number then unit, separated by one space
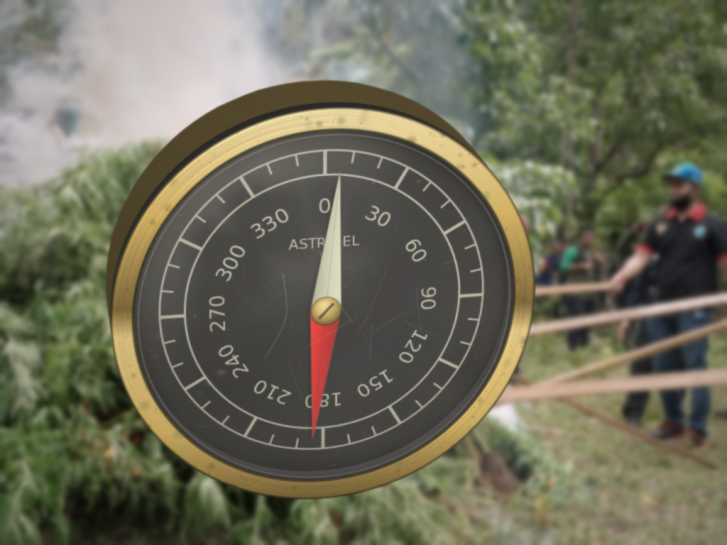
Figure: 185 °
